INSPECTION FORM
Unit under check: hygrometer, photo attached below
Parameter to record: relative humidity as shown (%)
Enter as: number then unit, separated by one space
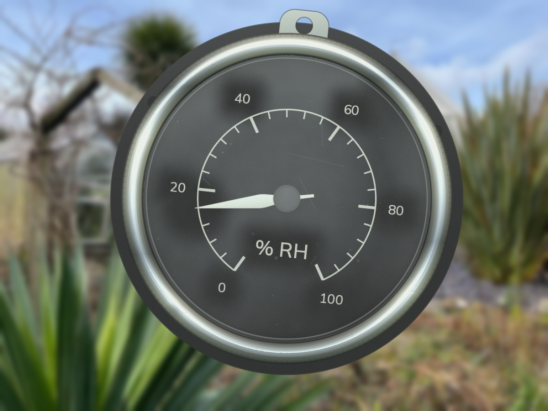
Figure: 16 %
